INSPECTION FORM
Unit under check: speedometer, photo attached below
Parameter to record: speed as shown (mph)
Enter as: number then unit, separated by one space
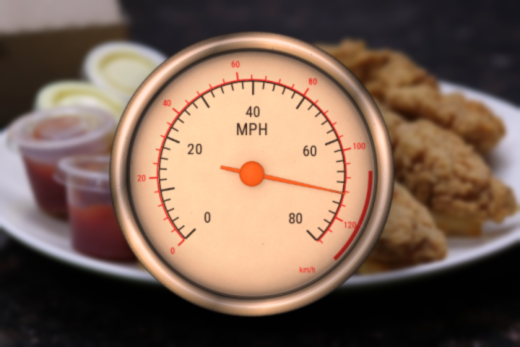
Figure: 70 mph
